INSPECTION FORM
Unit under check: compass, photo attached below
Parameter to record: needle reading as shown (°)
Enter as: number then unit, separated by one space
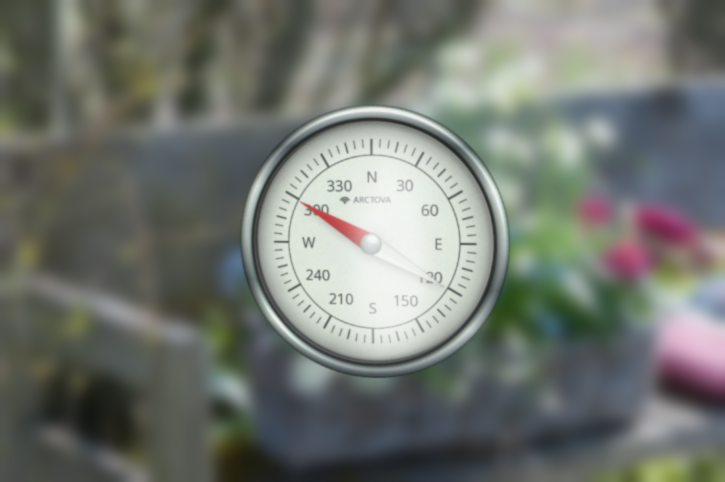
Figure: 300 °
